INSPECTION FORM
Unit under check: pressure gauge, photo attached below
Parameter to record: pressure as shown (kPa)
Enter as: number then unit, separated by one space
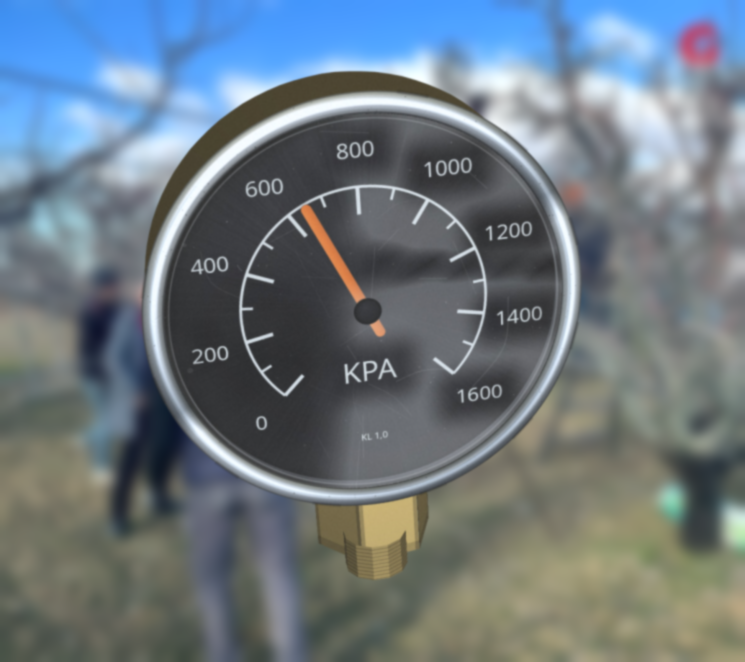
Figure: 650 kPa
